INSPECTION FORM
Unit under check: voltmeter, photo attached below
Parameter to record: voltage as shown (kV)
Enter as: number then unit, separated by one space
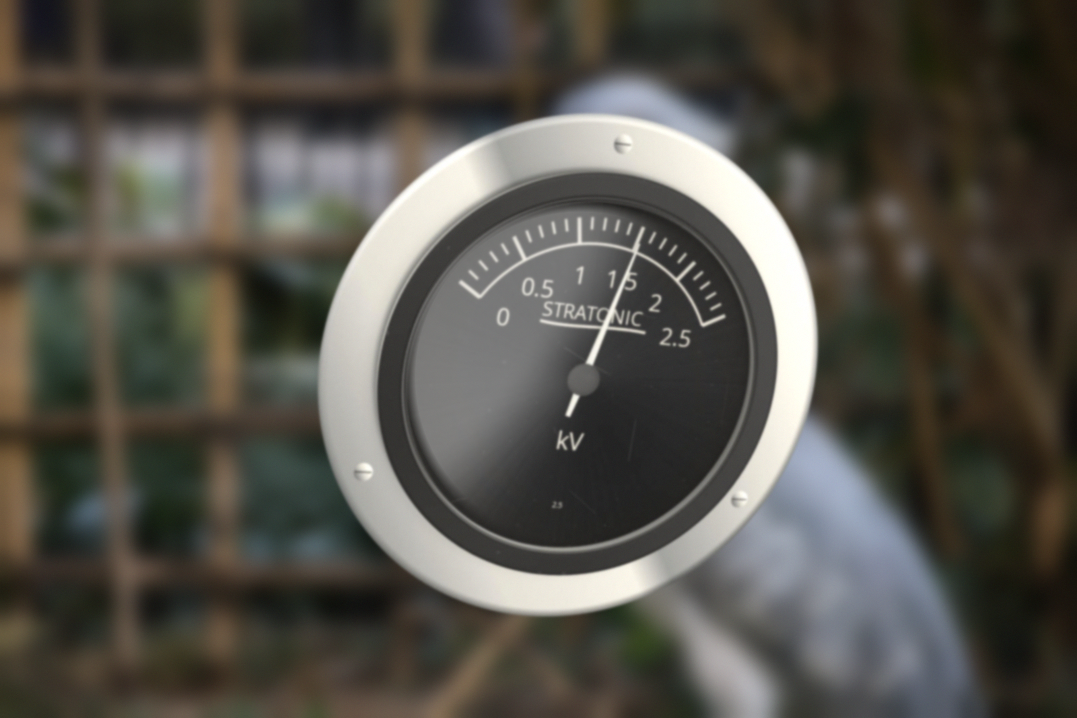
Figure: 1.5 kV
